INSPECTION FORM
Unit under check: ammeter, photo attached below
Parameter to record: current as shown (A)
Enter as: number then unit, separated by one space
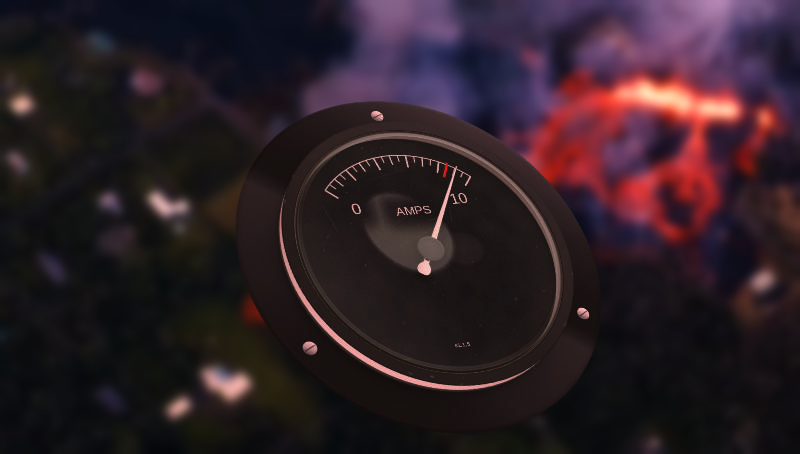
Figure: 9 A
